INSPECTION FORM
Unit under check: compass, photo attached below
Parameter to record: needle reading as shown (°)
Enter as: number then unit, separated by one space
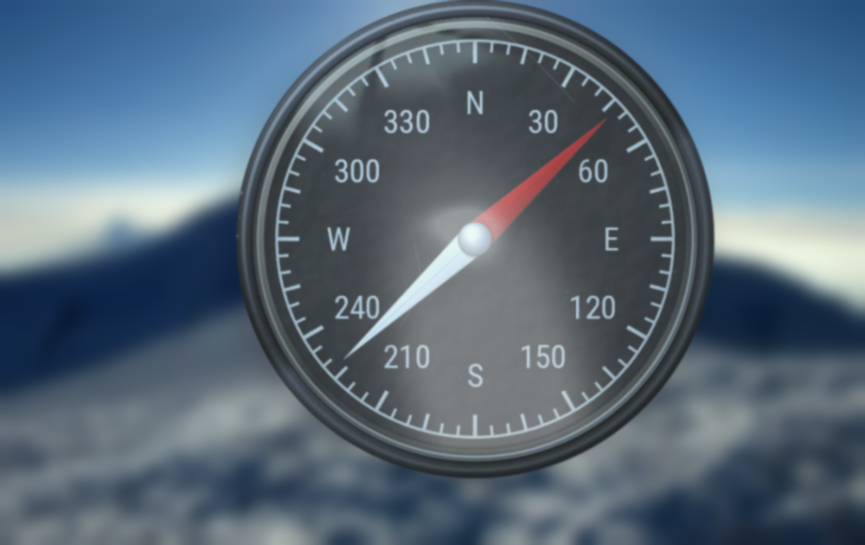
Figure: 47.5 °
